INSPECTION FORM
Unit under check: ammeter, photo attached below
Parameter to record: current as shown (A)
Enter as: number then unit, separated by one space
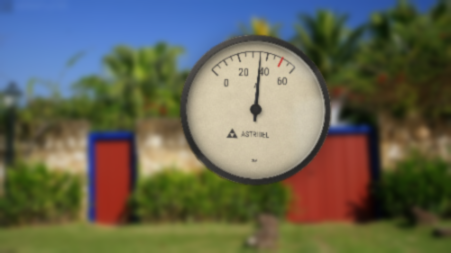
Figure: 35 A
